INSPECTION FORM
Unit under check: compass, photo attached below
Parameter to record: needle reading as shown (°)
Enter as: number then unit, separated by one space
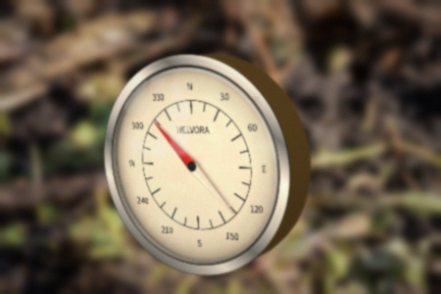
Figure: 315 °
